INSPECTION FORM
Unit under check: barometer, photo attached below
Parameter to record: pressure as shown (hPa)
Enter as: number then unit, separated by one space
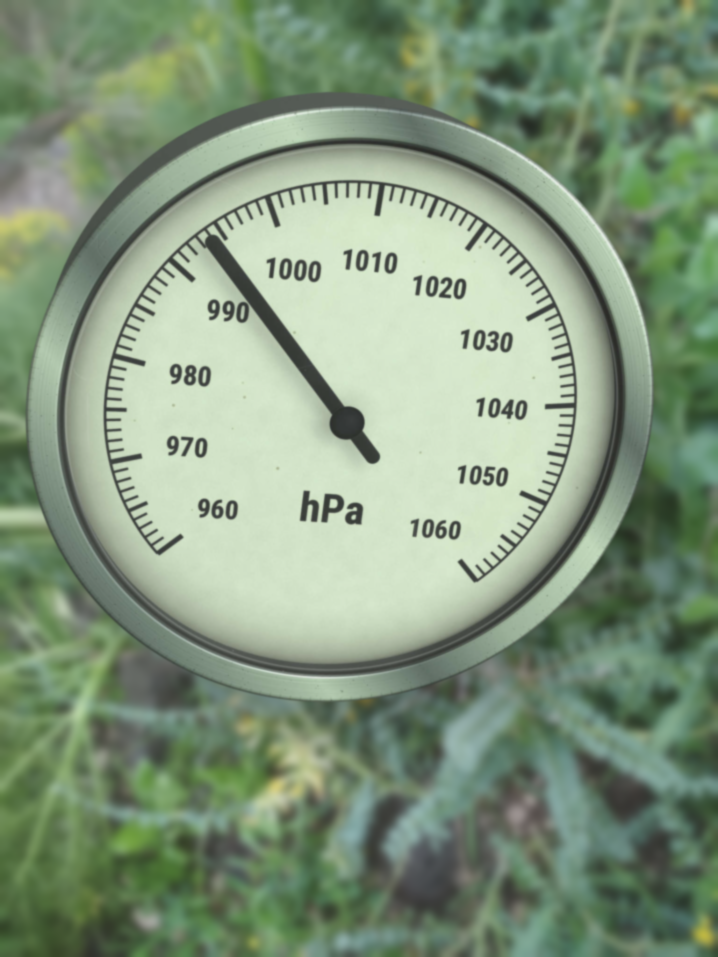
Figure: 994 hPa
